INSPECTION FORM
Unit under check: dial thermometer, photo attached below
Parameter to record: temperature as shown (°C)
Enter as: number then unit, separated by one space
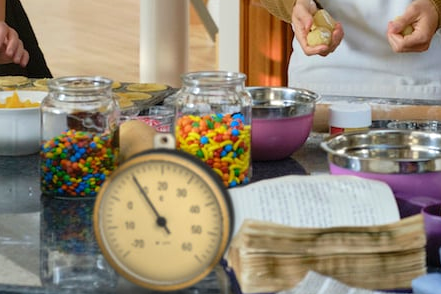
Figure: 10 °C
